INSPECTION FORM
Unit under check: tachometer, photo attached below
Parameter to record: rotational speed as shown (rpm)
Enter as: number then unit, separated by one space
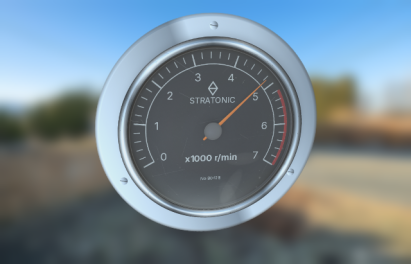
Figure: 4800 rpm
